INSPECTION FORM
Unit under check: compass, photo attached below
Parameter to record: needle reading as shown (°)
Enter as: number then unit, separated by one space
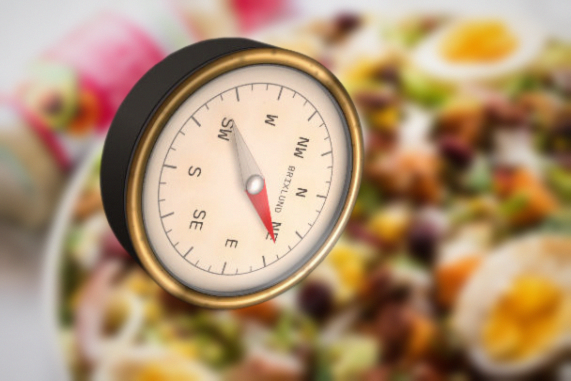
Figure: 50 °
